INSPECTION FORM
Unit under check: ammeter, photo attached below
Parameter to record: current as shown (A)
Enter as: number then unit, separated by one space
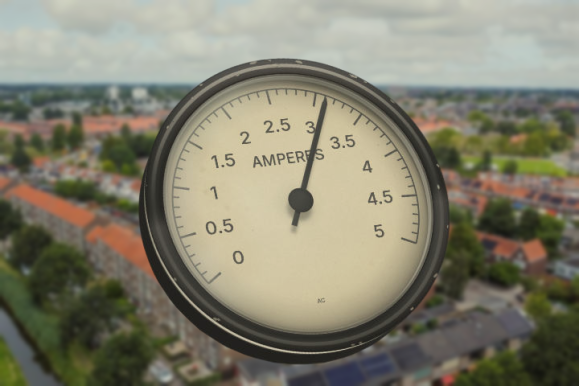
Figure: 3.1 A
